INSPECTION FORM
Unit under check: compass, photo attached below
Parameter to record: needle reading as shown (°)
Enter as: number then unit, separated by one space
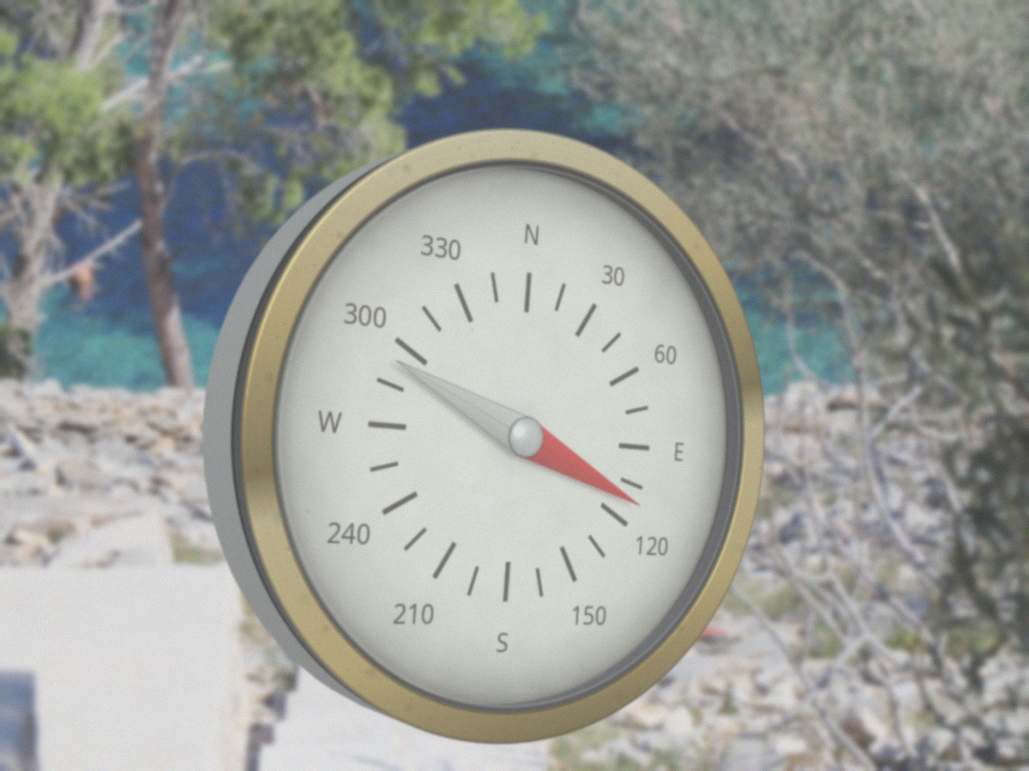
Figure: 112.5 °
